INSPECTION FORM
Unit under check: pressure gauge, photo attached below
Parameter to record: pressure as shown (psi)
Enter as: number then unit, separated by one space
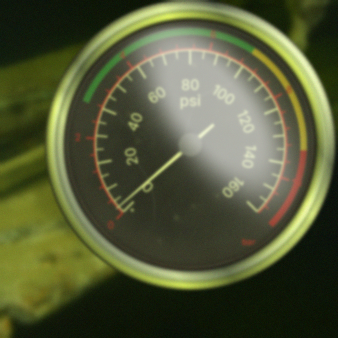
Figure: 2.5 psi
